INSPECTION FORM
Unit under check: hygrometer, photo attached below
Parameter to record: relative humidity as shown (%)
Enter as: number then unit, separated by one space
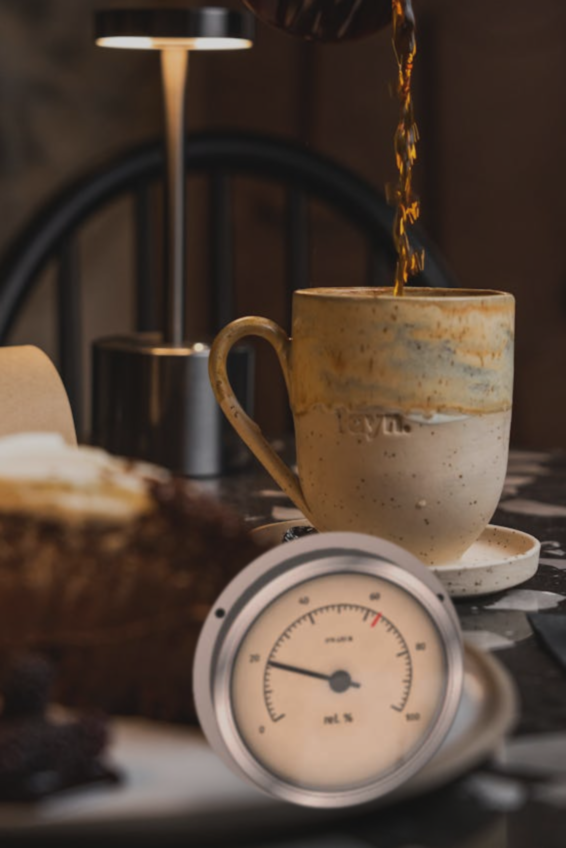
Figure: 20 %
